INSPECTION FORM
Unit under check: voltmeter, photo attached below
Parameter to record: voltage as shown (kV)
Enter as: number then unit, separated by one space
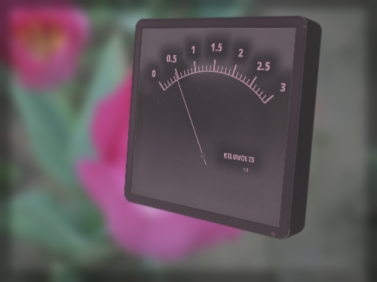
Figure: 0.5 kV
